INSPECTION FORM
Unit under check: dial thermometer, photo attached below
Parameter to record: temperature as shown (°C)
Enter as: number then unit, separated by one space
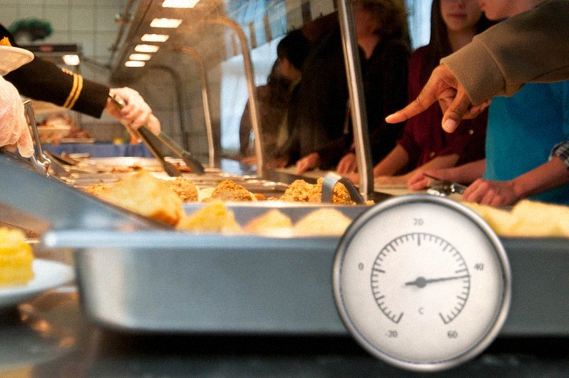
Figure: 42 °C
